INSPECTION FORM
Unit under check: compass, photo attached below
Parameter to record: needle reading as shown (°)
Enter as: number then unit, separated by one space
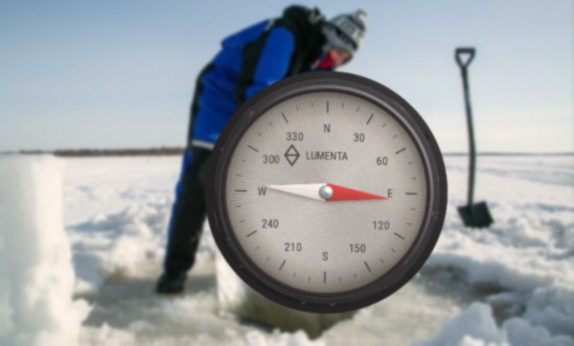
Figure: 95 °
